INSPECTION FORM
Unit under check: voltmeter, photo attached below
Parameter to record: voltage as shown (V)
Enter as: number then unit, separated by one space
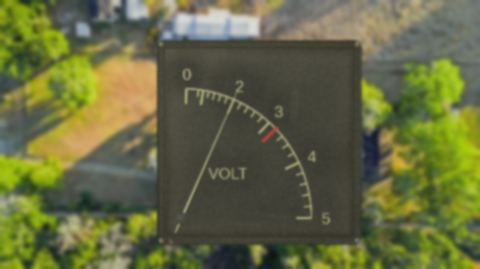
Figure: 2 V
